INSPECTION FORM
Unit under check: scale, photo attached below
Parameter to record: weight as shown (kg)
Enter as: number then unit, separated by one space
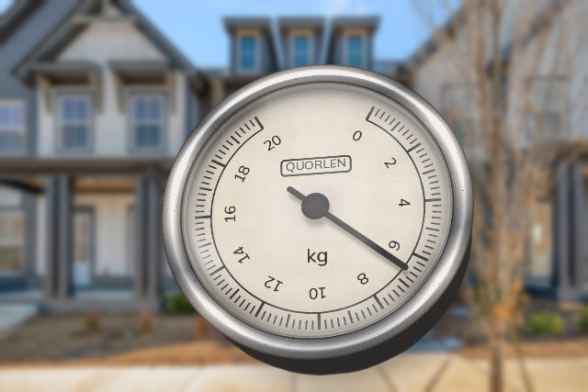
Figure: 6.6 kg
